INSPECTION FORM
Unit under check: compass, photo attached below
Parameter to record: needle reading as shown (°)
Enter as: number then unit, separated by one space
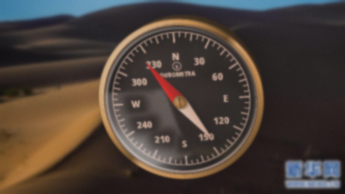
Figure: 325 °
